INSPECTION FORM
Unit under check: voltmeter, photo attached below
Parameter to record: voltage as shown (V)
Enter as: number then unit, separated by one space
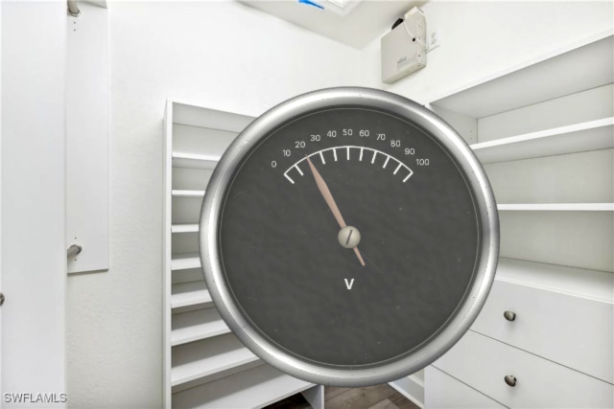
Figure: 20 V
